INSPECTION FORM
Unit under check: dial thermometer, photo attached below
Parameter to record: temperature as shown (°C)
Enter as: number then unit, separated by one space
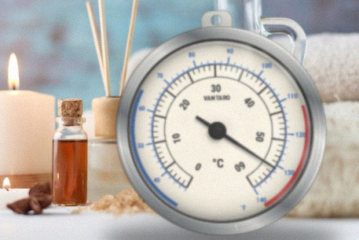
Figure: 55 °C
